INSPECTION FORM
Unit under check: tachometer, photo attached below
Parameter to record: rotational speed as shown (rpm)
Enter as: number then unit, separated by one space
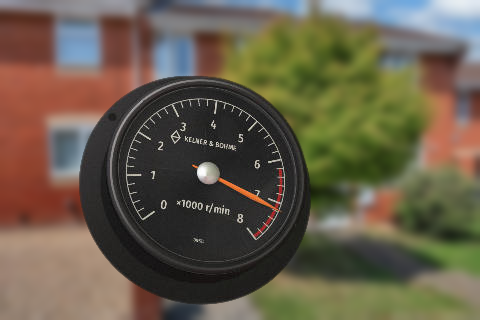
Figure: 7200 rpm
